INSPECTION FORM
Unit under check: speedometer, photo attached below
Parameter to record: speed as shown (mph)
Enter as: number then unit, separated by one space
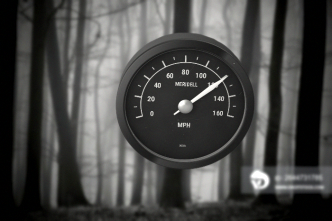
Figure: 120 mph
